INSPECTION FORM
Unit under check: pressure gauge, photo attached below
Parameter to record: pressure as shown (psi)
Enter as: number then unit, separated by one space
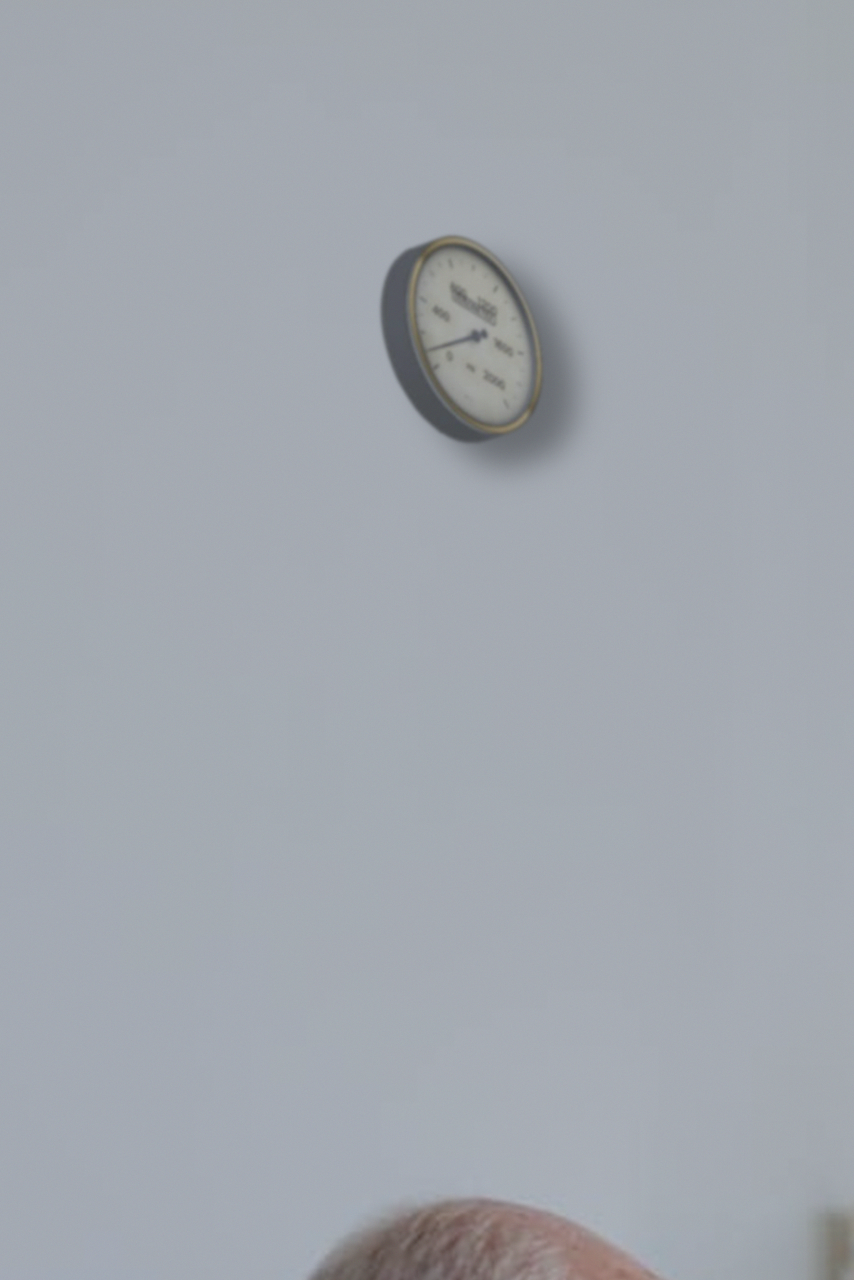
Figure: 100 psi
